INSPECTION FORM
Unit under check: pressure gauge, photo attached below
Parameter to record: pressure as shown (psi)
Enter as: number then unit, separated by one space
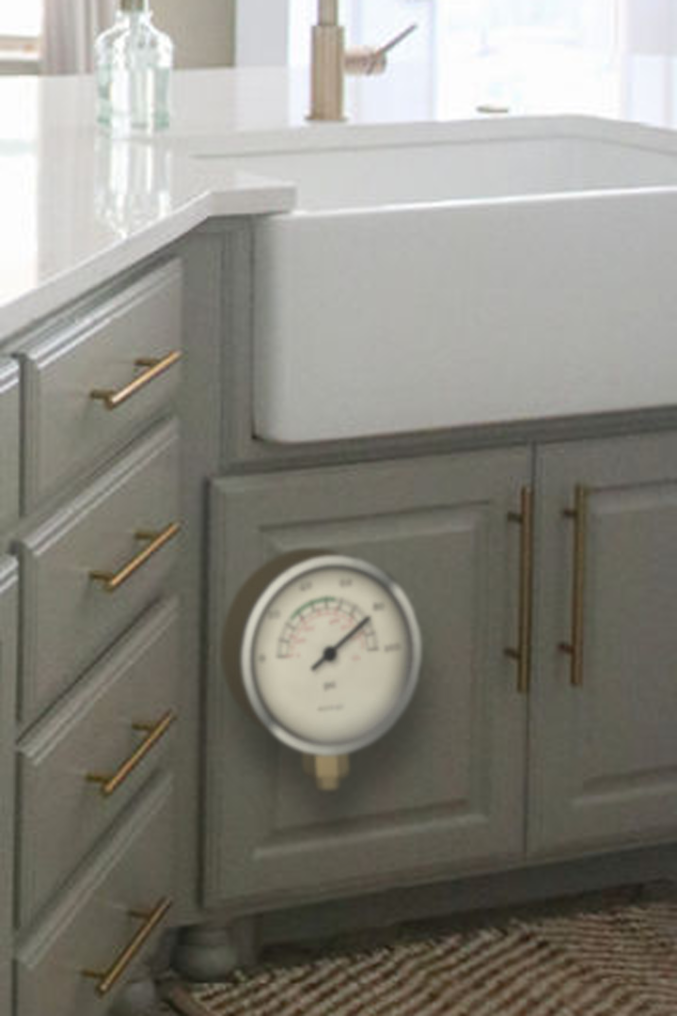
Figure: 80 psi
